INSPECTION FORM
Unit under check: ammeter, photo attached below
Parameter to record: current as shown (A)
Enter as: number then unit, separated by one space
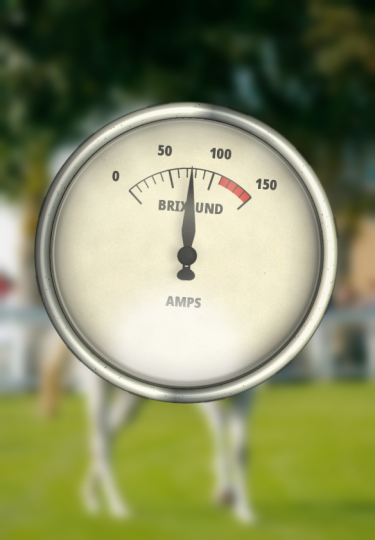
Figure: 75 A
